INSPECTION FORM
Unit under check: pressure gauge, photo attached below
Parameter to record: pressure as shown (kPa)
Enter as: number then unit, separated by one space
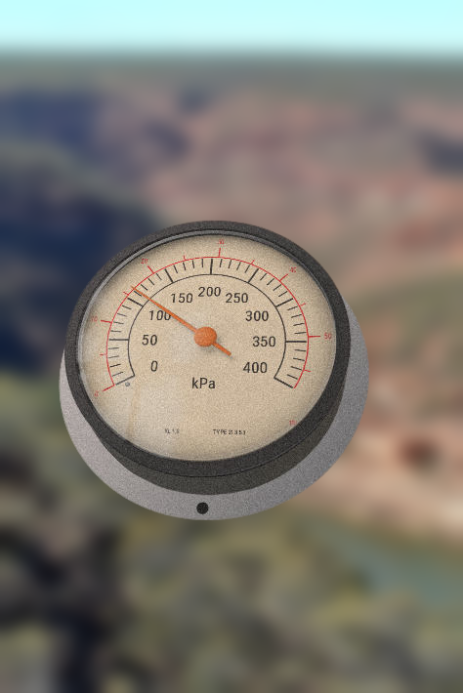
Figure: 110 kPa
